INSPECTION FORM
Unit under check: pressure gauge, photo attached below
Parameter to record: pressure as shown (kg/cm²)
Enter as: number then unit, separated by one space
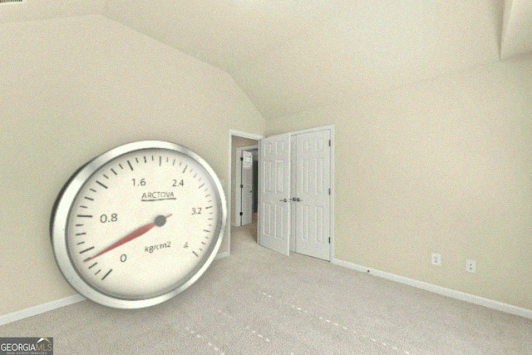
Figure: 0.3 kg/cm²
